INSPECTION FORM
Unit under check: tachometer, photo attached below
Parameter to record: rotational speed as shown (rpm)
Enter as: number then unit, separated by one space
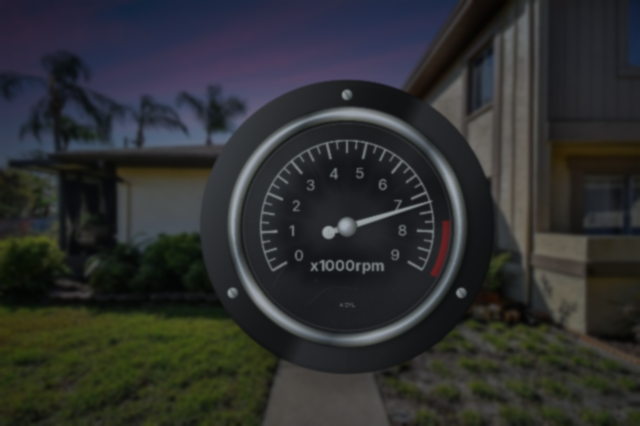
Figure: 7250 rpm
